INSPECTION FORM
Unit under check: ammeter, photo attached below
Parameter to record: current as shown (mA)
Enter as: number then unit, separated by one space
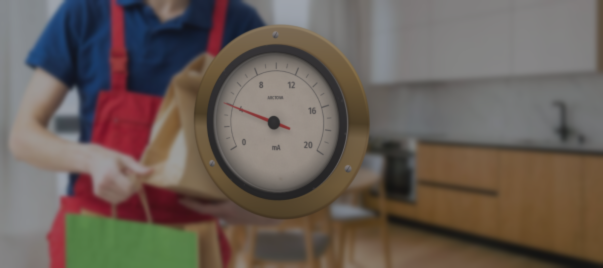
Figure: 4 mA
